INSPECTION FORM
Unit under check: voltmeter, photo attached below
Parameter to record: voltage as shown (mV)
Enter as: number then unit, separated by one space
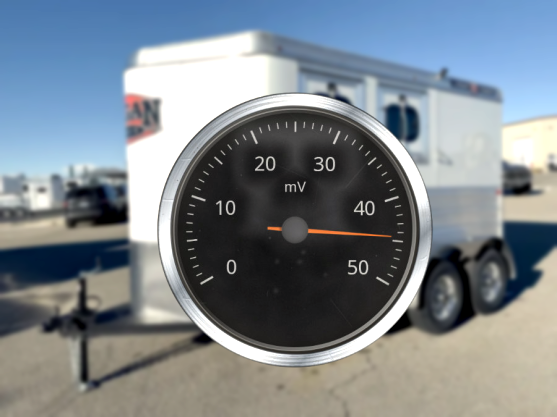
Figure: 44.5 mV
